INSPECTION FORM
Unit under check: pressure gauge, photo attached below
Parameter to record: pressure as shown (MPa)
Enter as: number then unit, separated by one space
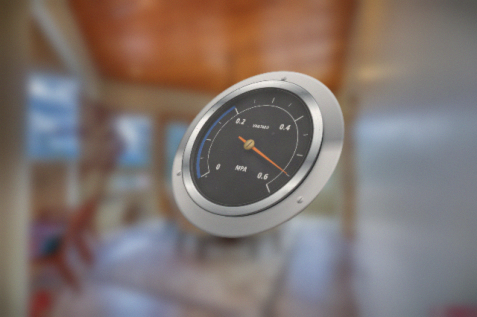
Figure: 0.55 MPa
